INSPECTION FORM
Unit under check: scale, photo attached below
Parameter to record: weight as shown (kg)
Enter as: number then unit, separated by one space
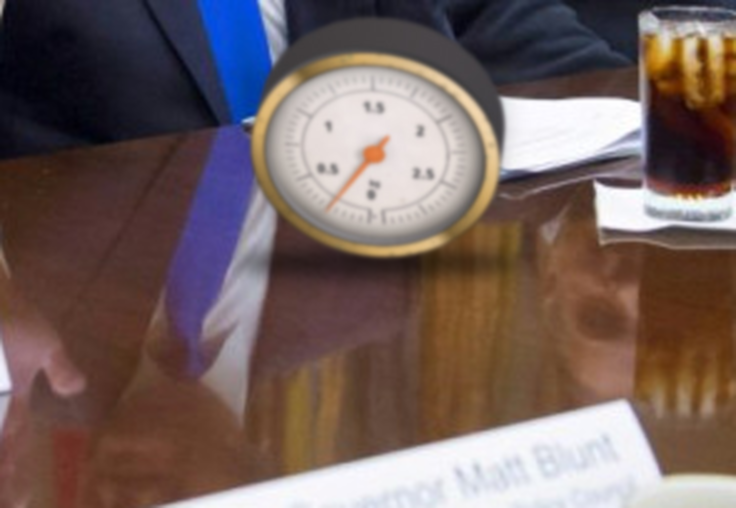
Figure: 0.25 kg
